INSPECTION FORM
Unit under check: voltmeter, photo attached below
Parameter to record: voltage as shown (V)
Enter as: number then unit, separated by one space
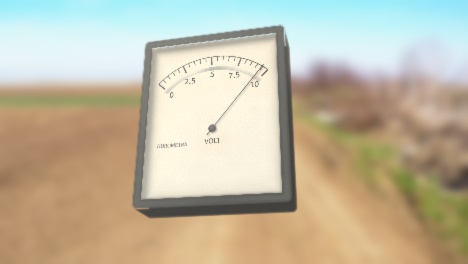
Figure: 9.5 V
